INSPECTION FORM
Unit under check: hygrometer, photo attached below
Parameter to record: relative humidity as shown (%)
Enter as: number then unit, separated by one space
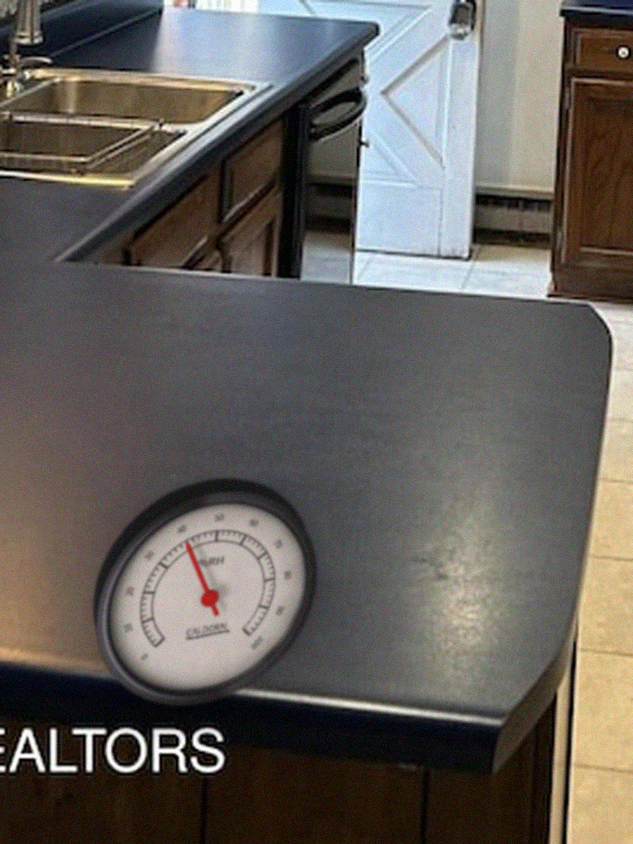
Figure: 40 %
